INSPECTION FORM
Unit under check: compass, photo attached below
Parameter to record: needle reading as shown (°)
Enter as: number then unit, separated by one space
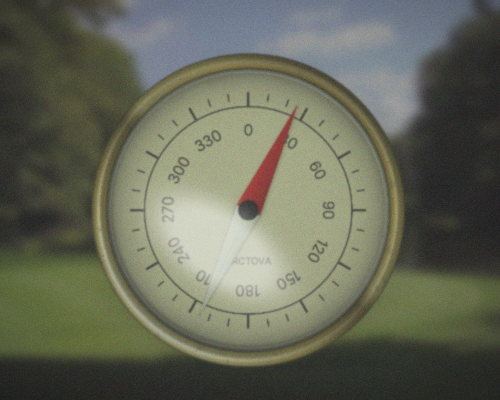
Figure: 25 °
